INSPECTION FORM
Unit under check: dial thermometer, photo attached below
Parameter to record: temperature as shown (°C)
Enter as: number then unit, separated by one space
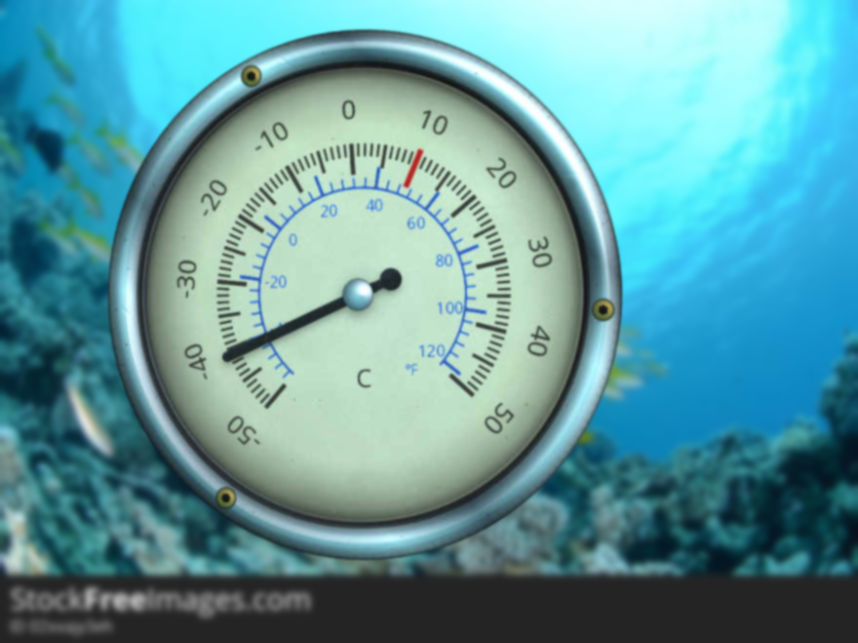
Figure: -41 °C
